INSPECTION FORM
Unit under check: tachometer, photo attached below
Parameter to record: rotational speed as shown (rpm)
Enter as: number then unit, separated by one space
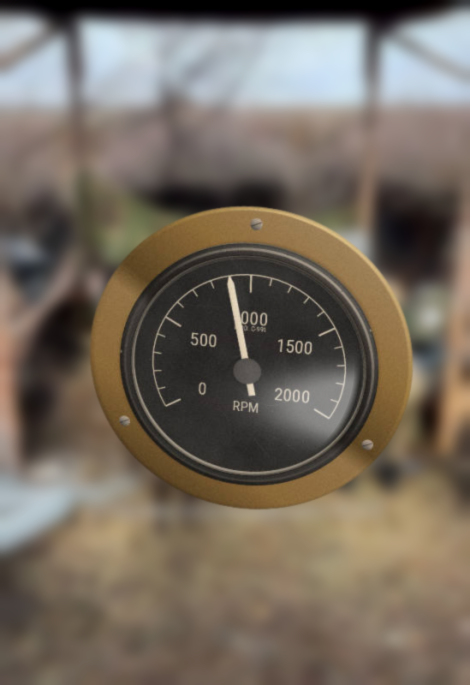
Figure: 900 rpm
